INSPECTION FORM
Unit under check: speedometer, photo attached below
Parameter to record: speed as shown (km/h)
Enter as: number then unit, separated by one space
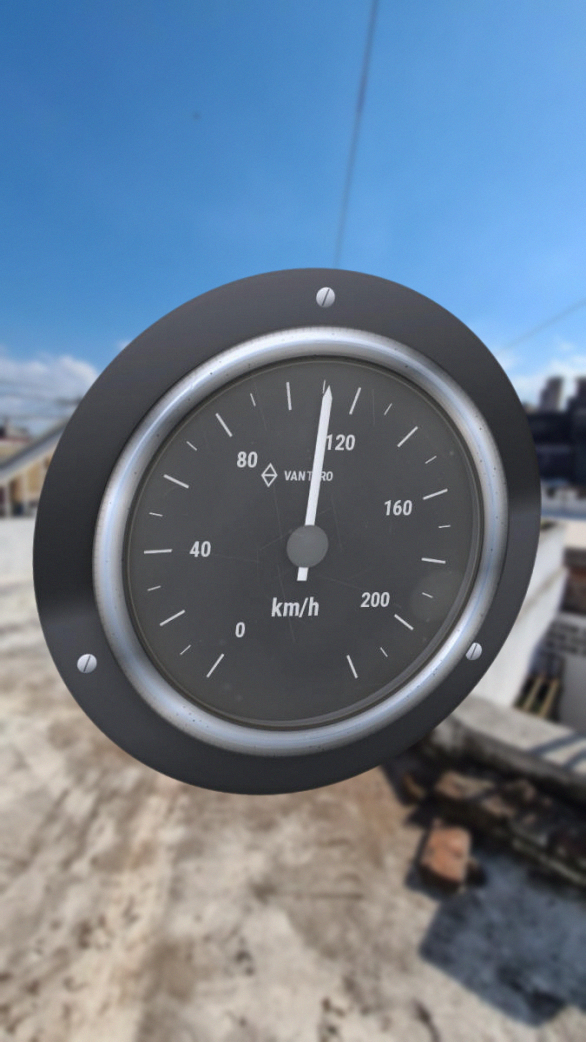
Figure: 110 km/h
